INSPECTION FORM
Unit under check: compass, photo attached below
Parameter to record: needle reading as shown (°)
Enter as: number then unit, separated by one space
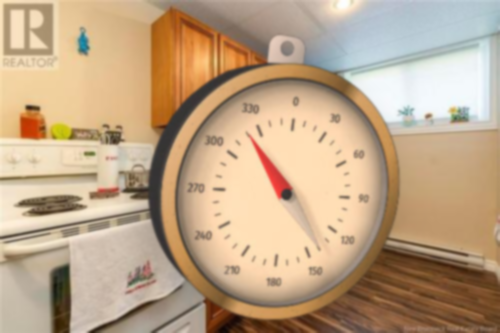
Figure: 320 °
